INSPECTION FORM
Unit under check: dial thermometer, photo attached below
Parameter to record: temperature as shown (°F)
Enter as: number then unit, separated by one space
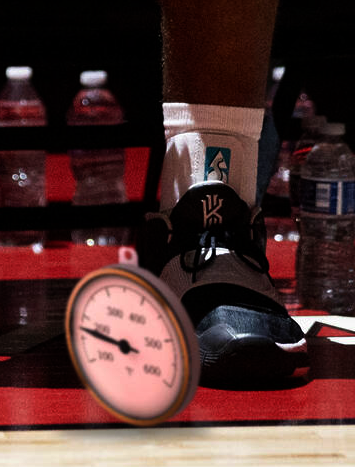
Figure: 175 °F
